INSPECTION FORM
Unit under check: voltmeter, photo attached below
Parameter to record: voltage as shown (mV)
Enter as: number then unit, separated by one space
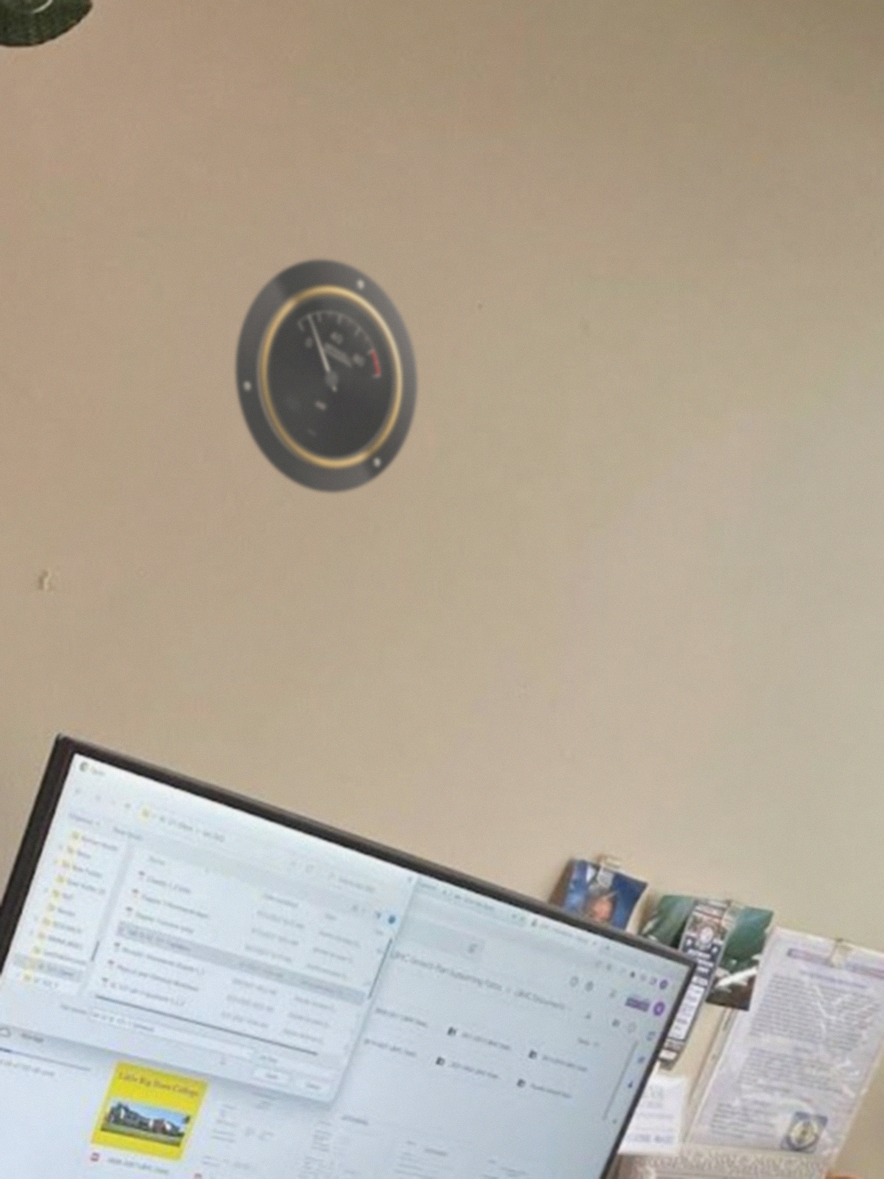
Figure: 10 mV
